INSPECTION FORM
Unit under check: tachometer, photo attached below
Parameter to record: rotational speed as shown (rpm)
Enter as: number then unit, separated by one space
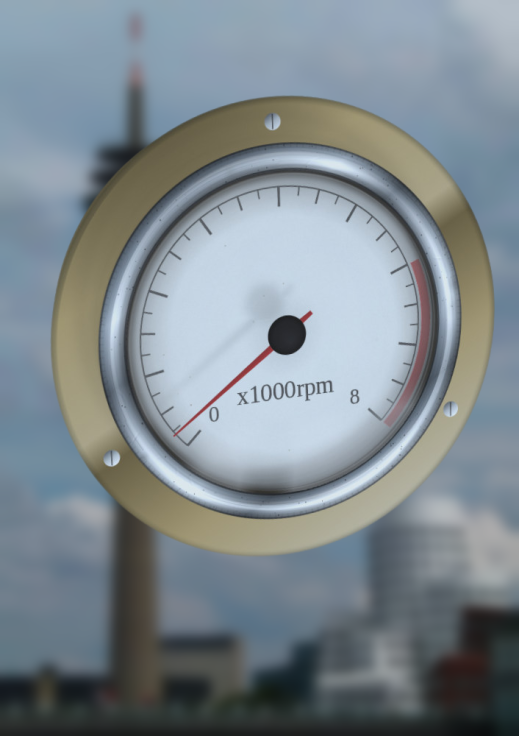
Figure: 250 rpm
